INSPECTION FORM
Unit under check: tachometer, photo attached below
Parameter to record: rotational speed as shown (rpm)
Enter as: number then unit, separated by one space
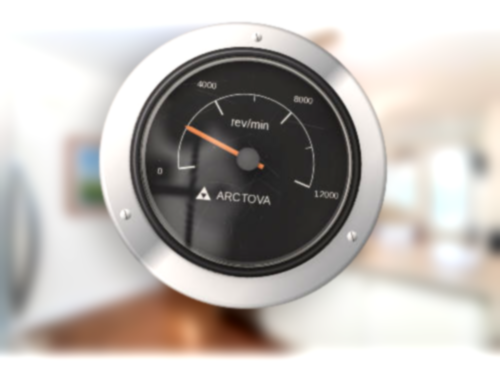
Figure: 2000 rpm
